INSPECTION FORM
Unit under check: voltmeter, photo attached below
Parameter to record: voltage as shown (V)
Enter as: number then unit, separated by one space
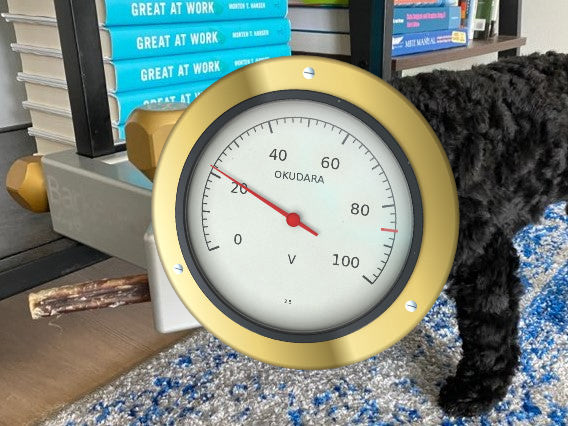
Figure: 22 V
